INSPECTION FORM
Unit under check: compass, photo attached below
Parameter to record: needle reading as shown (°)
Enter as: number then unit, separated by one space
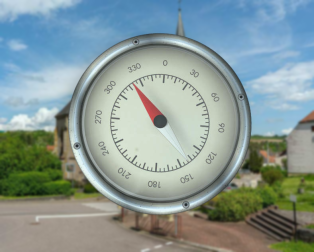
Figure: 320 °
